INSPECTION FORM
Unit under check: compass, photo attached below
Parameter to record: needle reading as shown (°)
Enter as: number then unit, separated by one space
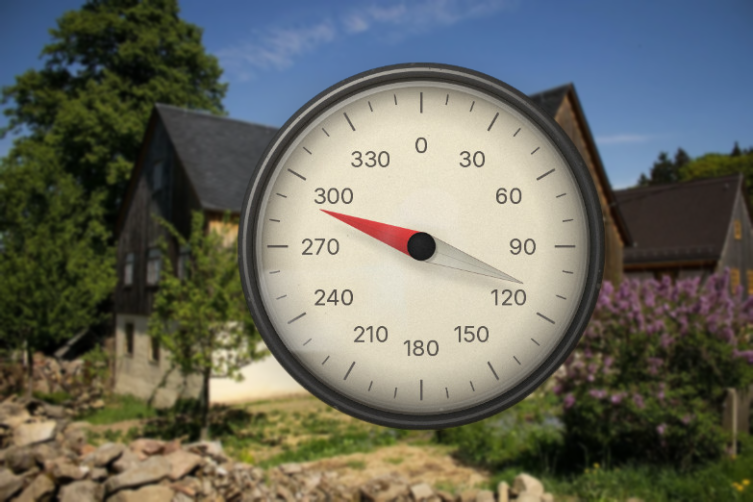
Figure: 290 °
